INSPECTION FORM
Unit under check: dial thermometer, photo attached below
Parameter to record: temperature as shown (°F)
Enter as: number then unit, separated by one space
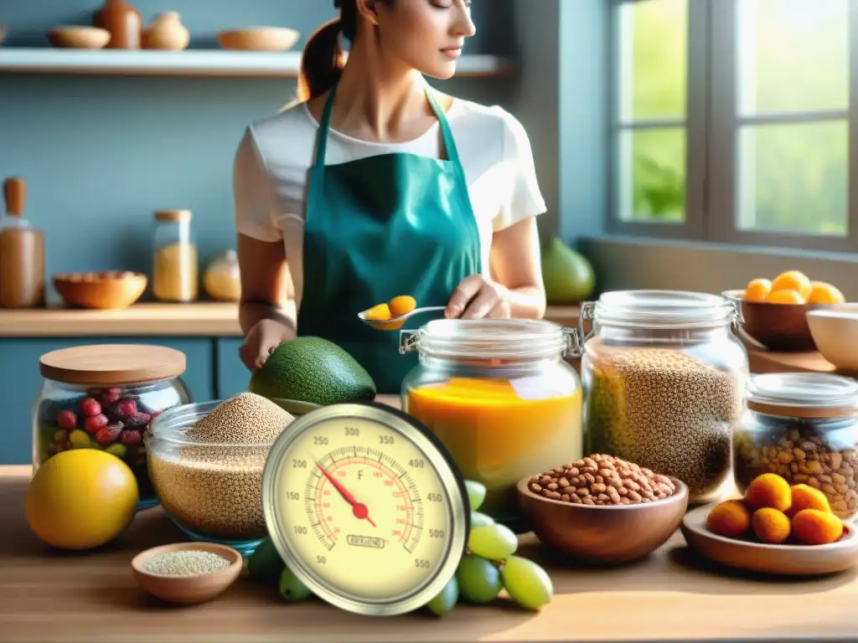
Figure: 225 °F
